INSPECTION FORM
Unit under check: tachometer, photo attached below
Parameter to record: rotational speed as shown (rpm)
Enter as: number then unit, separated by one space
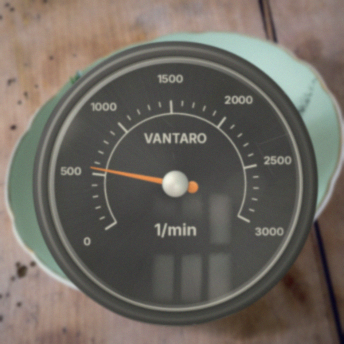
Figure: 550 rpm
